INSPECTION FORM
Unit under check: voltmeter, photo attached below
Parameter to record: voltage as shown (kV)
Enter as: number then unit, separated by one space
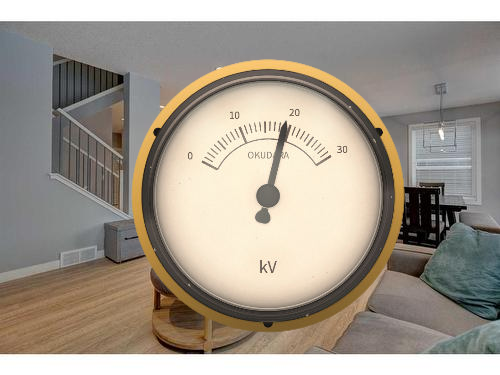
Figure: 19 kV
